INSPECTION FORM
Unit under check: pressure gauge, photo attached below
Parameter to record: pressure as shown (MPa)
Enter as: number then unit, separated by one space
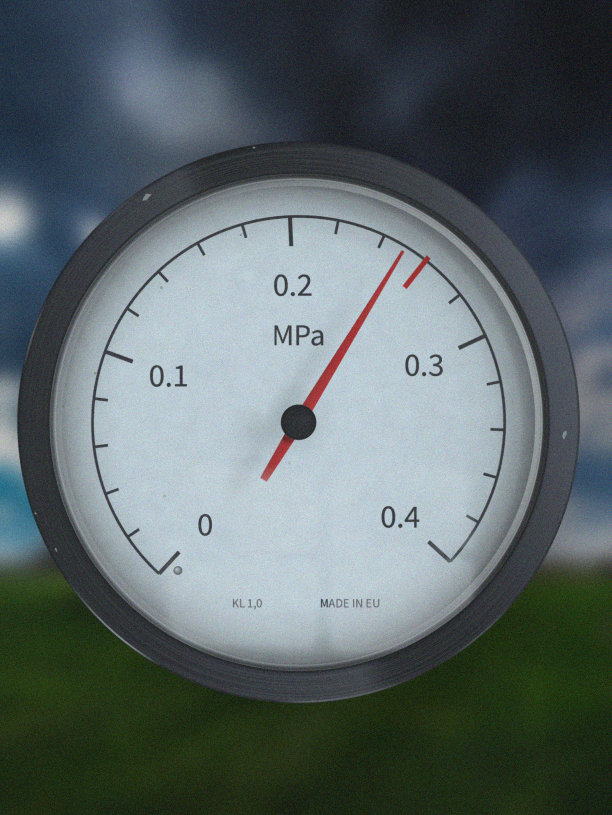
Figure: 0.25 MPa
